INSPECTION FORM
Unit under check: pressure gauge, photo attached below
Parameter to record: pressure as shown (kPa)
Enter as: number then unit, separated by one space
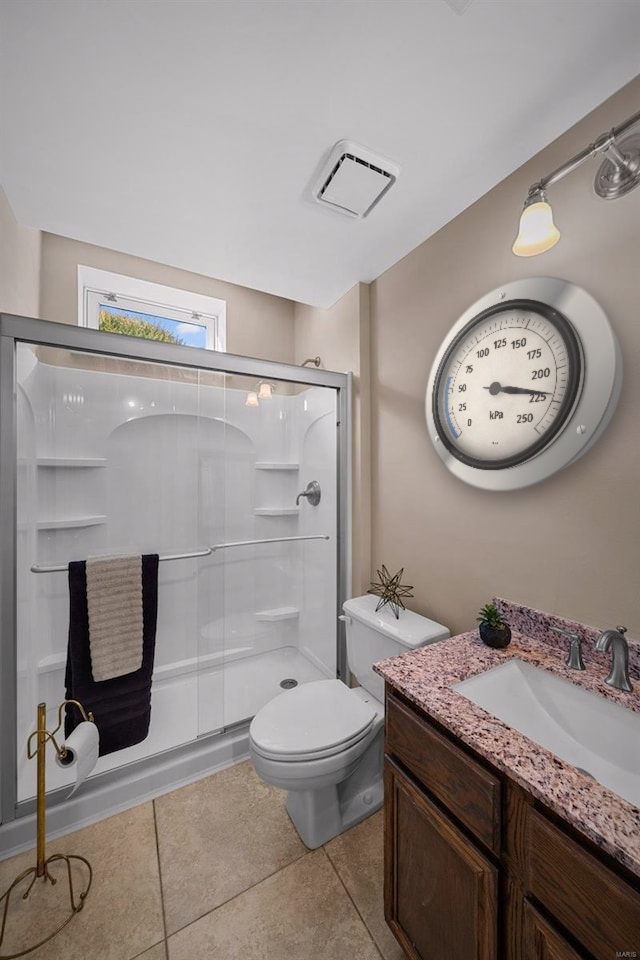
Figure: 220 kPa
